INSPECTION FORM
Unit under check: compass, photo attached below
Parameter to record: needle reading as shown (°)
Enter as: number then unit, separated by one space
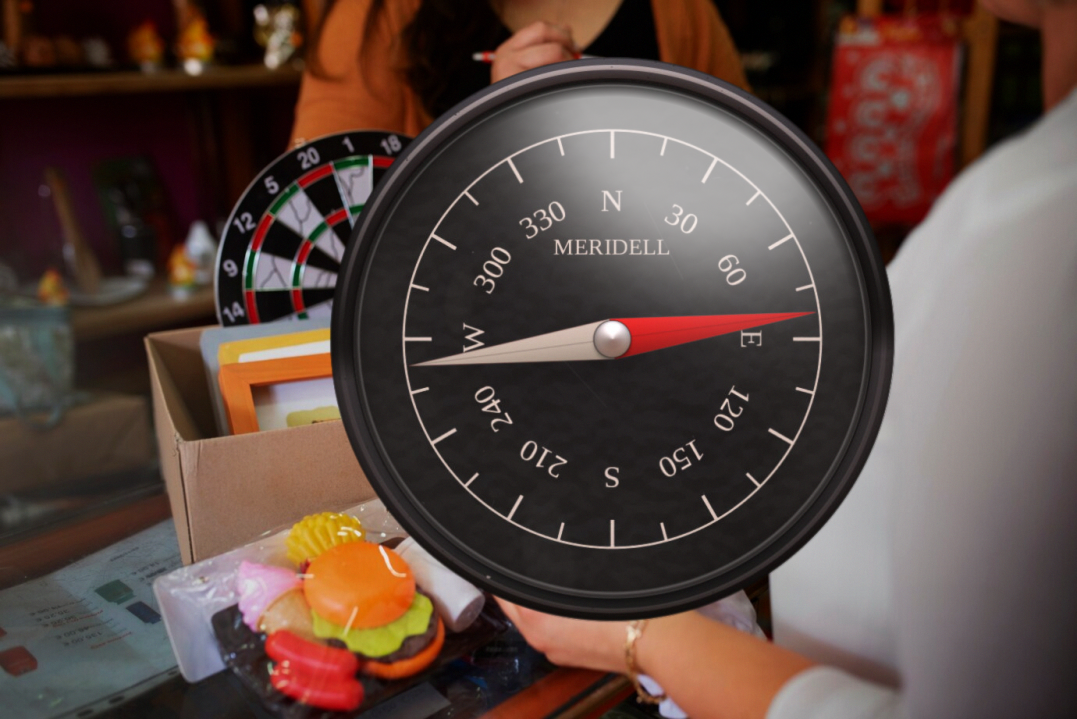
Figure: 82.5 °
